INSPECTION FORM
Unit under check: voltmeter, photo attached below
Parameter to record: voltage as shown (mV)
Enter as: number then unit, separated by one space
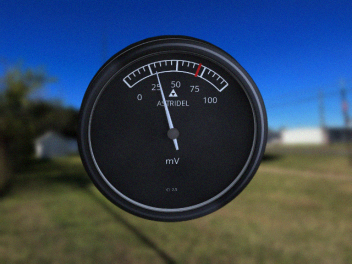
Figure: 30 mV
